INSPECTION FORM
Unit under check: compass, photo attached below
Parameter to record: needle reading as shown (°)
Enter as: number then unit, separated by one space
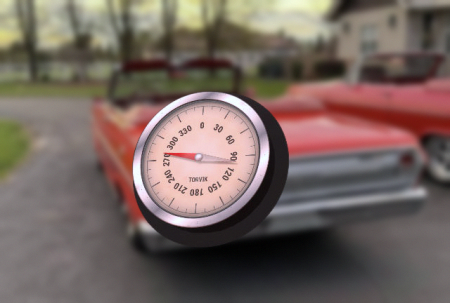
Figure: 280 °
